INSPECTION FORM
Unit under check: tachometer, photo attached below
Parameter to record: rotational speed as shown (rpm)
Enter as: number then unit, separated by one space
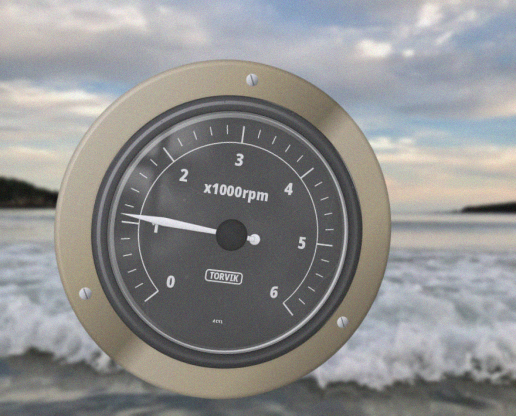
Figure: 1100 rpm
